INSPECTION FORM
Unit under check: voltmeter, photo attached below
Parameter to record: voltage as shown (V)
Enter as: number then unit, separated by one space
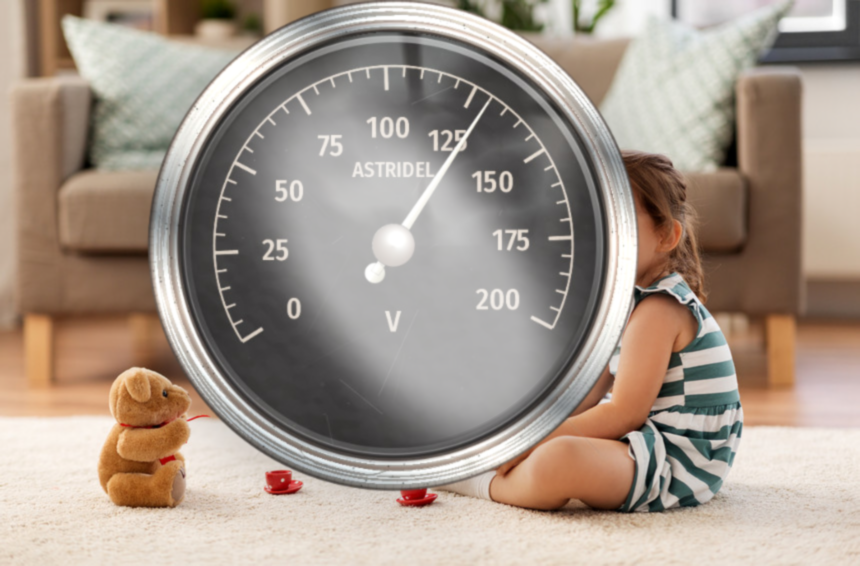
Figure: 130 V
